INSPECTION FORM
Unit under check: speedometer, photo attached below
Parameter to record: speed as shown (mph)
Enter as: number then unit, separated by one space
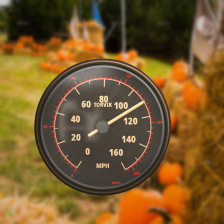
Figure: 110 mph
